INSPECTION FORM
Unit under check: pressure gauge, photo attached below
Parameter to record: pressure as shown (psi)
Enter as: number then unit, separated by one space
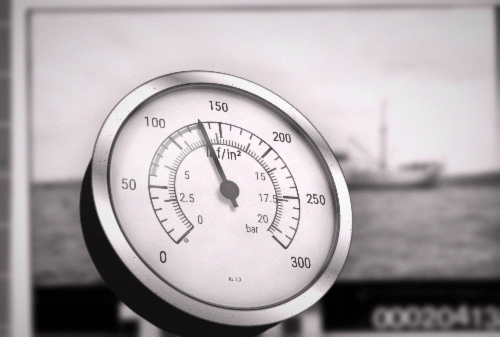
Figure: 130 psi
